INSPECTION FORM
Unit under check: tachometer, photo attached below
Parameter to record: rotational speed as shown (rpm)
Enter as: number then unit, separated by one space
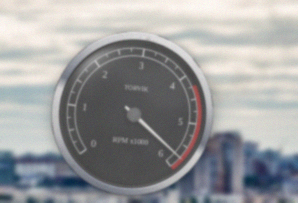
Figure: 5750 rpm
